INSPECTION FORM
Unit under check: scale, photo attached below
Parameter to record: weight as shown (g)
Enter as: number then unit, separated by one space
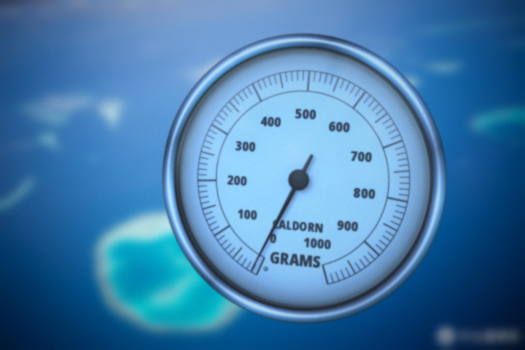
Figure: 10 g
